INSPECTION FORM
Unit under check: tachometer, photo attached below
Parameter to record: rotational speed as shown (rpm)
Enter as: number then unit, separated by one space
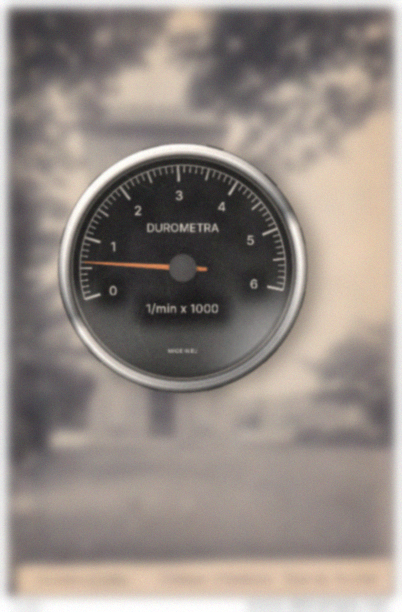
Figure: 600 rpm
